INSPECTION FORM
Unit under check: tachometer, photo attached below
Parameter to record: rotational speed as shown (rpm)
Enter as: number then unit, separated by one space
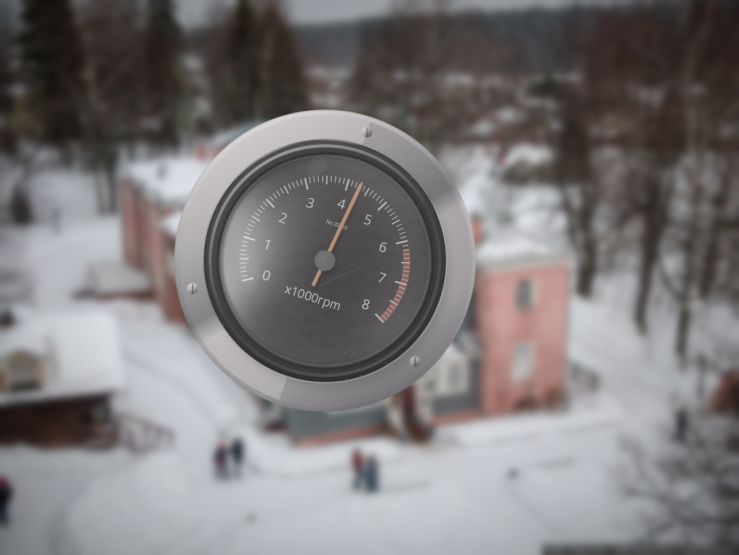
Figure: 4300 rpm
